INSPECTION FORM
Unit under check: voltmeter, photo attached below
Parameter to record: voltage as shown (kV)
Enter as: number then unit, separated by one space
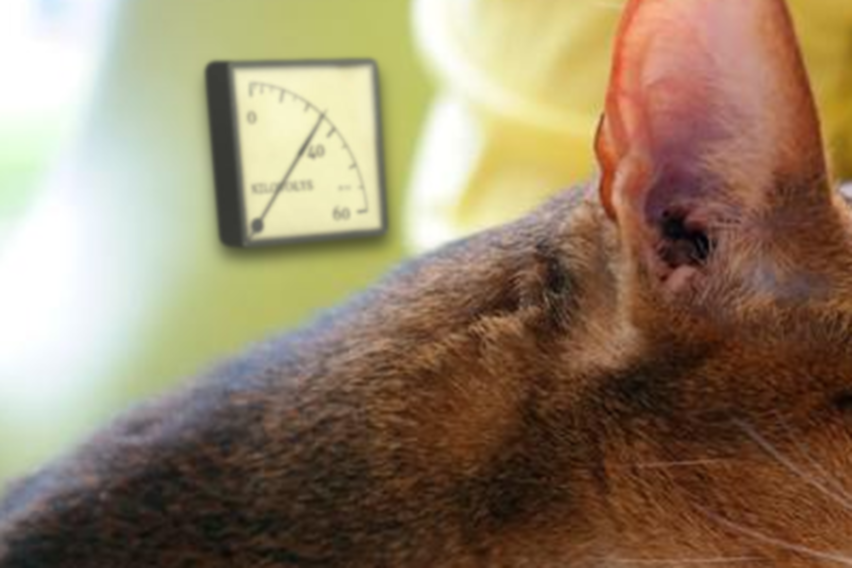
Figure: 35 kV
